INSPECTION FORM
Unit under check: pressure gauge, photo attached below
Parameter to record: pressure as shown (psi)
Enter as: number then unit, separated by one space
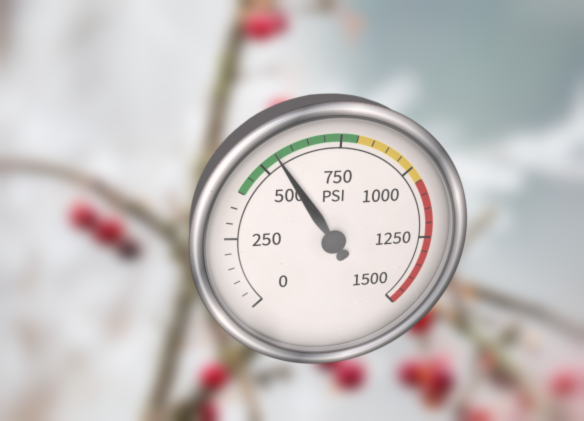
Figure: 550 psi
